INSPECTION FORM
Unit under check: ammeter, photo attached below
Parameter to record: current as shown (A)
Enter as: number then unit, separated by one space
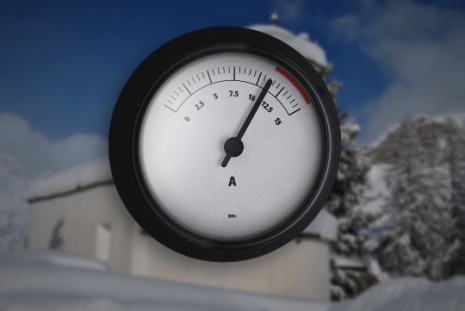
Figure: 11 A
